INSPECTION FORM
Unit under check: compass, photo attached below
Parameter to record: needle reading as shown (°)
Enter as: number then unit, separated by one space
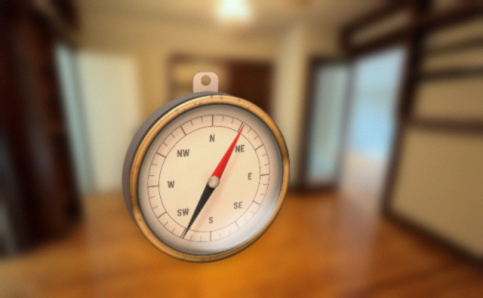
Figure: 30 °
